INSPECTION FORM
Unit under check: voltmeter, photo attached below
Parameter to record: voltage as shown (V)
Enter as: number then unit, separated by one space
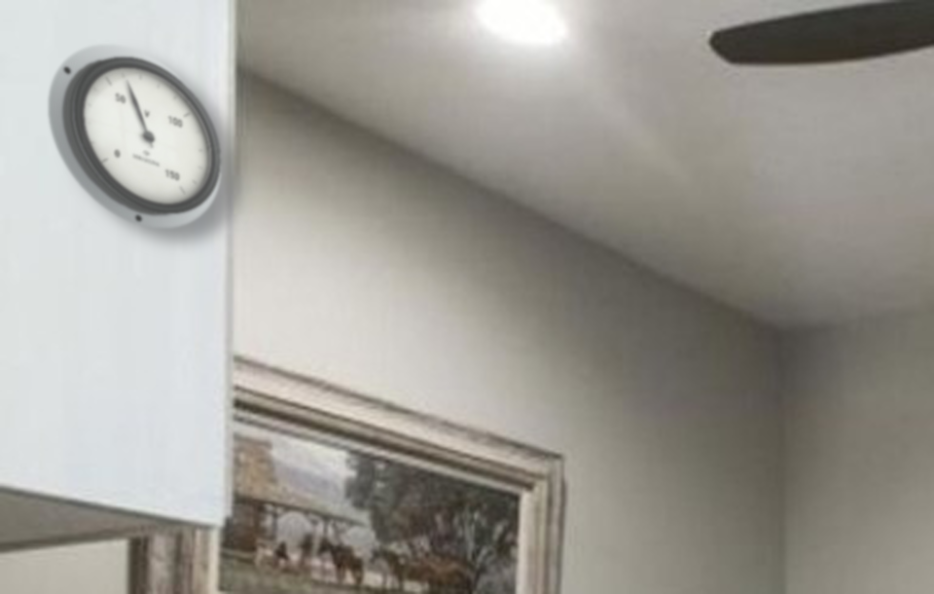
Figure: 60 V
